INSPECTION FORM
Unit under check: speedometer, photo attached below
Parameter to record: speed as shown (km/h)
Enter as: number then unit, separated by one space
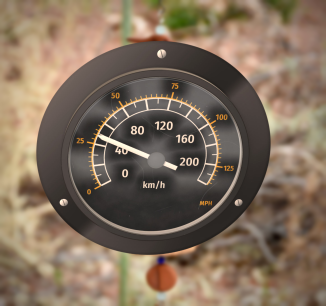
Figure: 50 km/h
